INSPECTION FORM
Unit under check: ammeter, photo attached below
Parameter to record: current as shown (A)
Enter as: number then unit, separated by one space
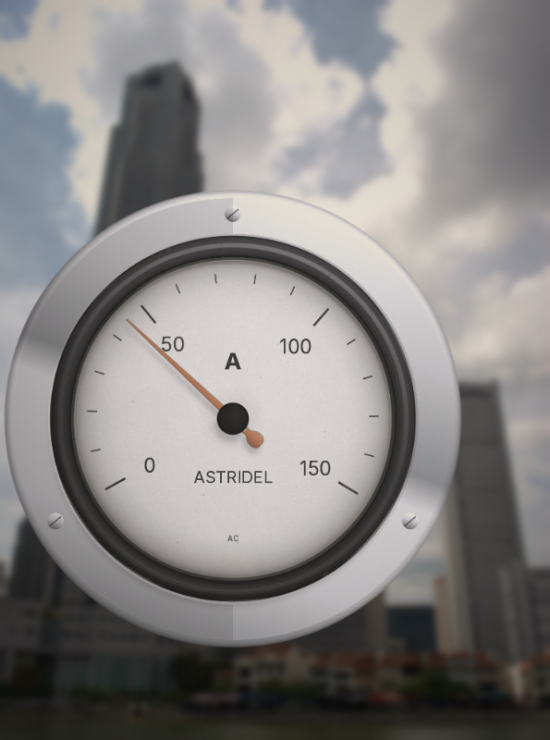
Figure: 45 A
